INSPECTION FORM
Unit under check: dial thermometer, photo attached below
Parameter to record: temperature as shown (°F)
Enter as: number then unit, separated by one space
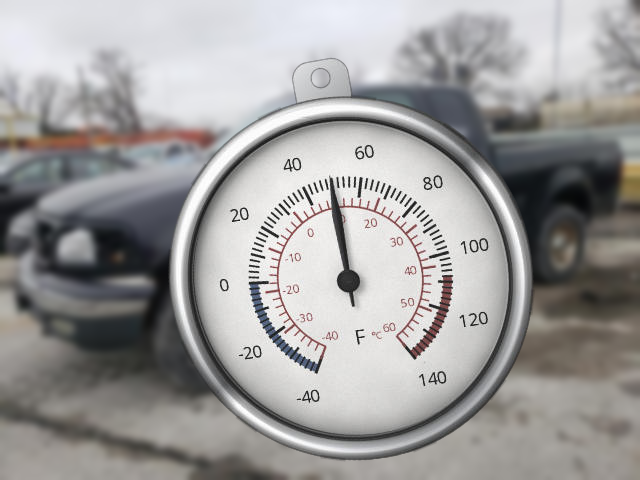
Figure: 50 °F
